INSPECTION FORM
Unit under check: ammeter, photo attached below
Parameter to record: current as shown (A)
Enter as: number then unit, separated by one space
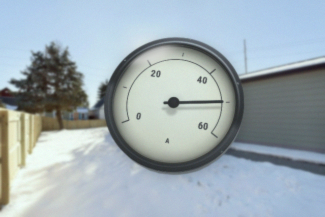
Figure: 50 A
